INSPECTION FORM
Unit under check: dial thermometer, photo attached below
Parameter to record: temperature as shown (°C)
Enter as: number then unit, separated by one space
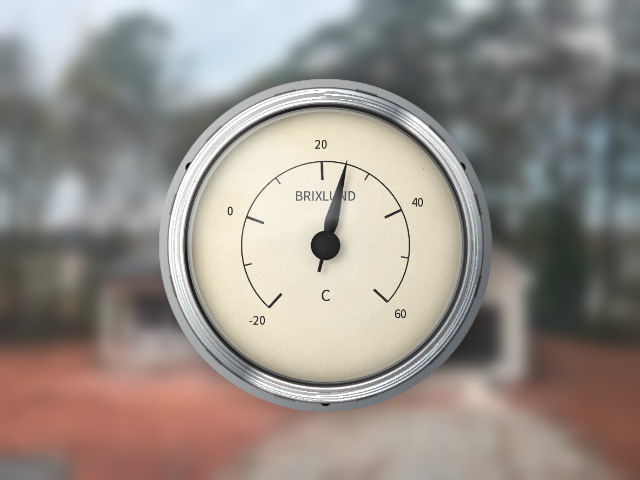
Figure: 25 °C
